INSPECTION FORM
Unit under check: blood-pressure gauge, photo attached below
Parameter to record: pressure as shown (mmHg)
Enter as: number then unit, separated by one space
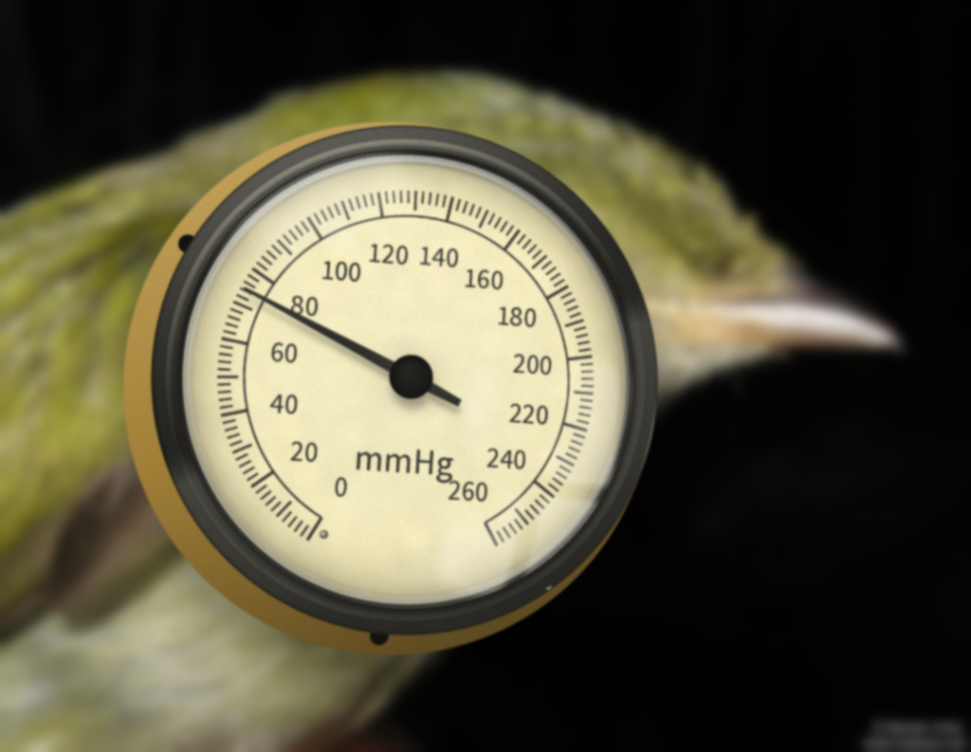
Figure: 74 mmHg
